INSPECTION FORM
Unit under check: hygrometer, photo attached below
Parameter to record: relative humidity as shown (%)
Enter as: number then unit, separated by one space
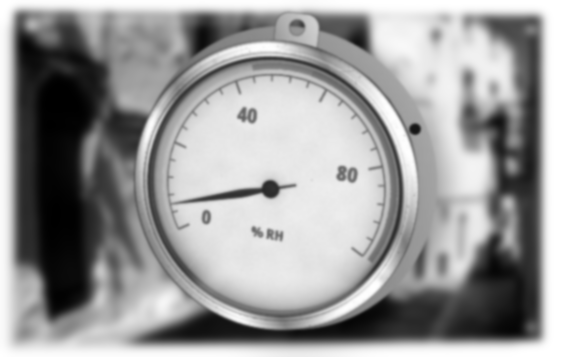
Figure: 6 %
